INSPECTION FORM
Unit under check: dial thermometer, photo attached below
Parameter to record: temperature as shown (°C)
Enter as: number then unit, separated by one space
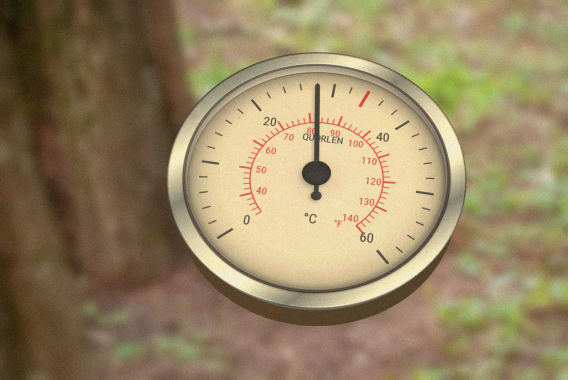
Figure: 28 °C
